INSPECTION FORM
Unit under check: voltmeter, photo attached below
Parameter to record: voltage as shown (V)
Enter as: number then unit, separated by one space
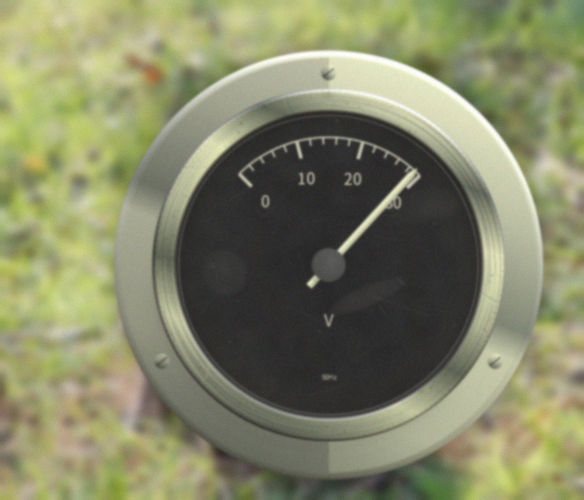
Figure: 29 V
